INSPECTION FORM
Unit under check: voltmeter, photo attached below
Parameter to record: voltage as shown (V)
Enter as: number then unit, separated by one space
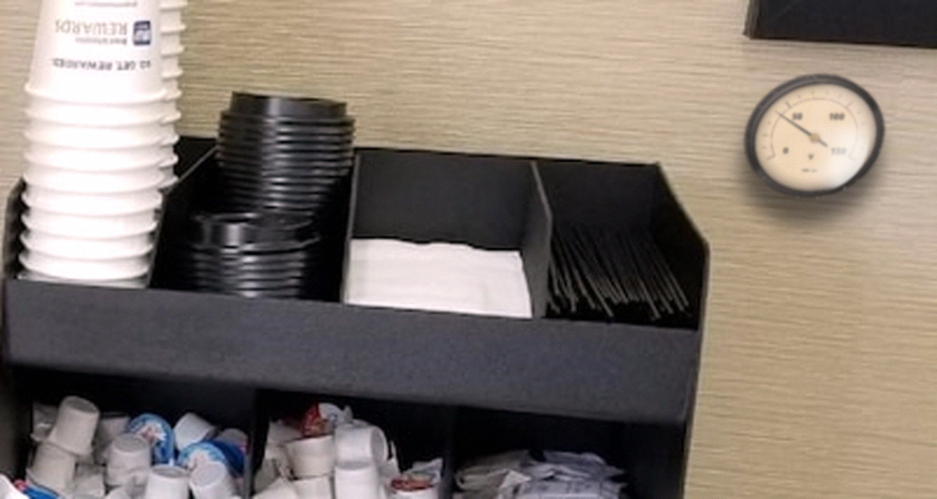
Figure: 40 V
